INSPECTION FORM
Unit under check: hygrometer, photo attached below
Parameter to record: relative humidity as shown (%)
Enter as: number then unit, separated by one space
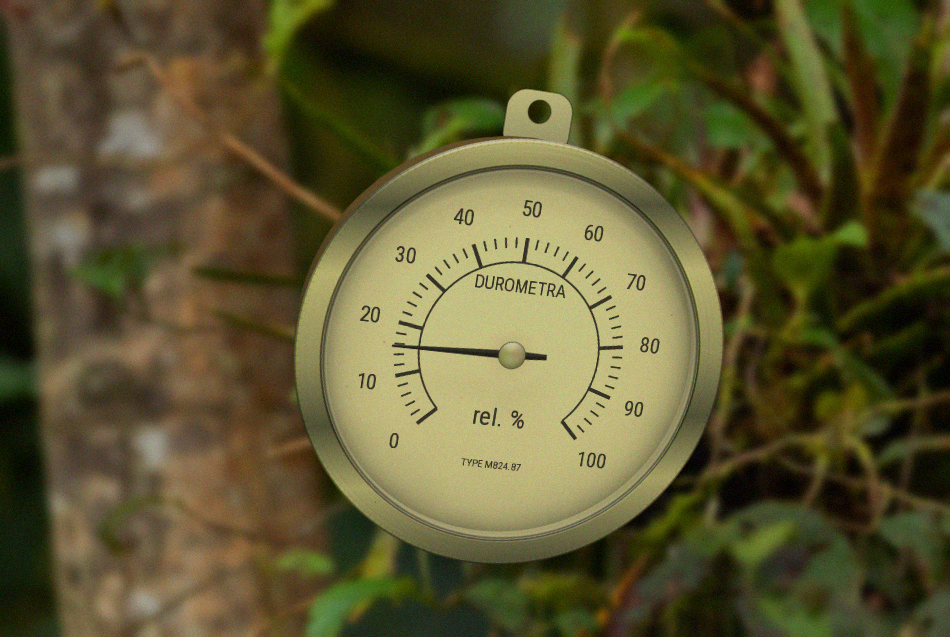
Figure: 16 %
